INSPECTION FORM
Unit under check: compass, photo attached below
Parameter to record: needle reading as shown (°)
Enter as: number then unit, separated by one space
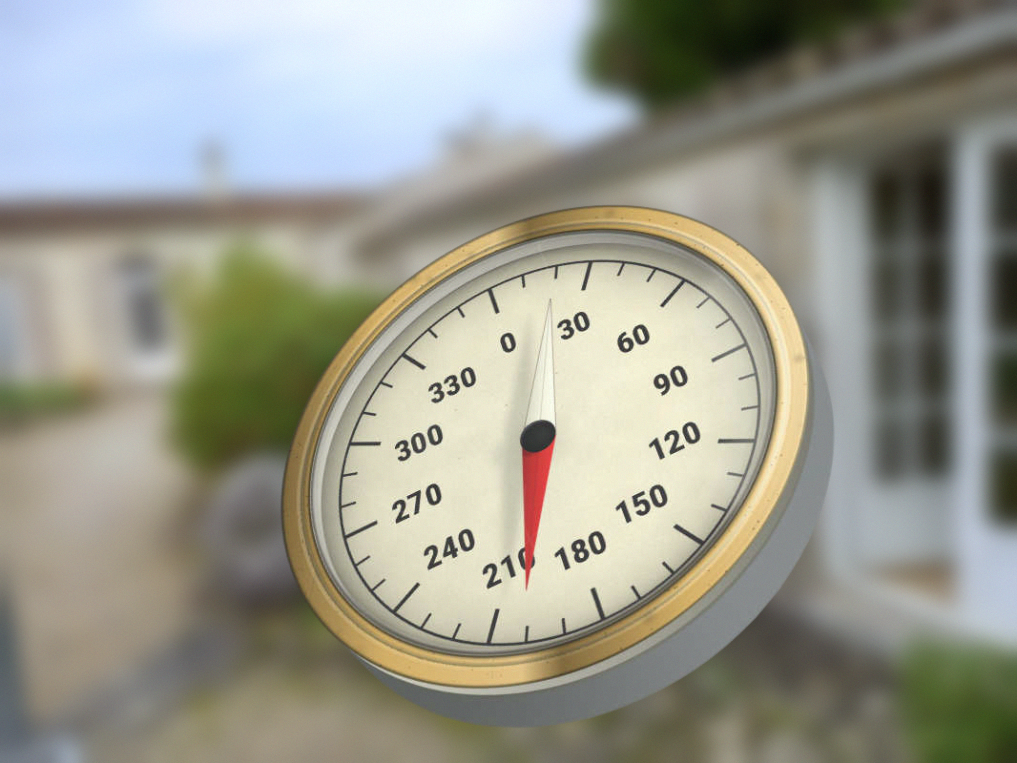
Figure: 200 °
